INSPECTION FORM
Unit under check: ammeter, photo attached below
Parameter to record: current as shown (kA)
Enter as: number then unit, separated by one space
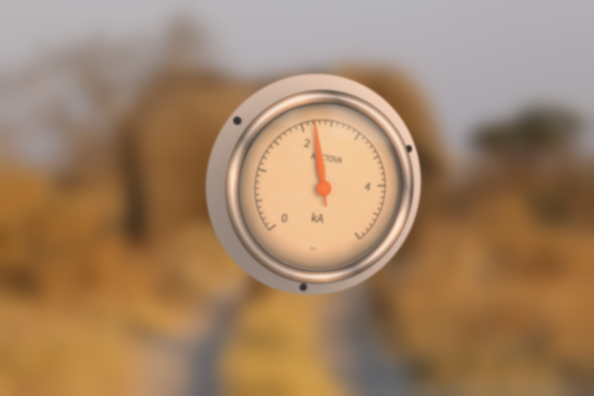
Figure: 2.2 kA
